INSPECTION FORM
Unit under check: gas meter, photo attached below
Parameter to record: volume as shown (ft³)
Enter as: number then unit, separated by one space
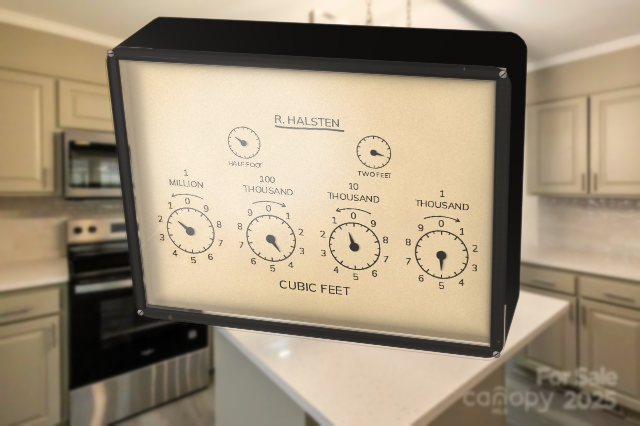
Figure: 140500 ft³
